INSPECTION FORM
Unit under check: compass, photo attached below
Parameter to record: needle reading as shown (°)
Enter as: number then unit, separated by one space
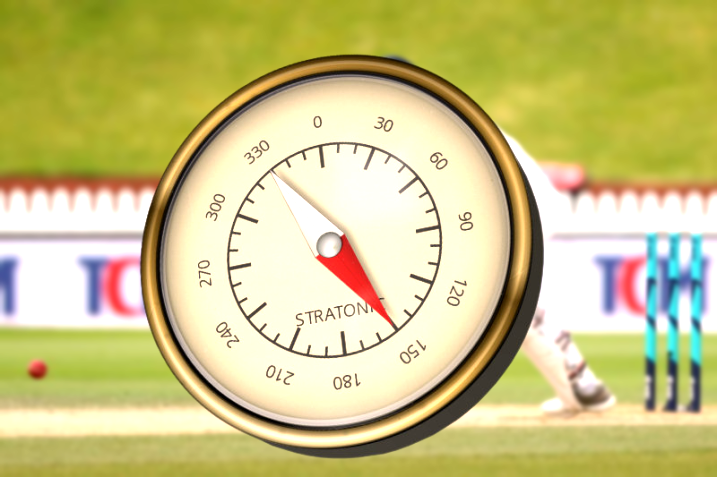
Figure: 150 °
